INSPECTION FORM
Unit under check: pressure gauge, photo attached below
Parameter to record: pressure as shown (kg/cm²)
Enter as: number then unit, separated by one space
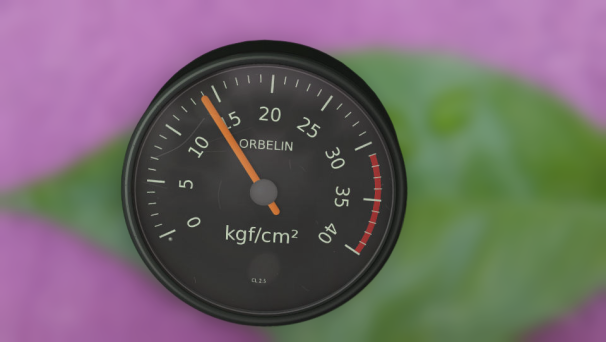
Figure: 14 kg/cm²
